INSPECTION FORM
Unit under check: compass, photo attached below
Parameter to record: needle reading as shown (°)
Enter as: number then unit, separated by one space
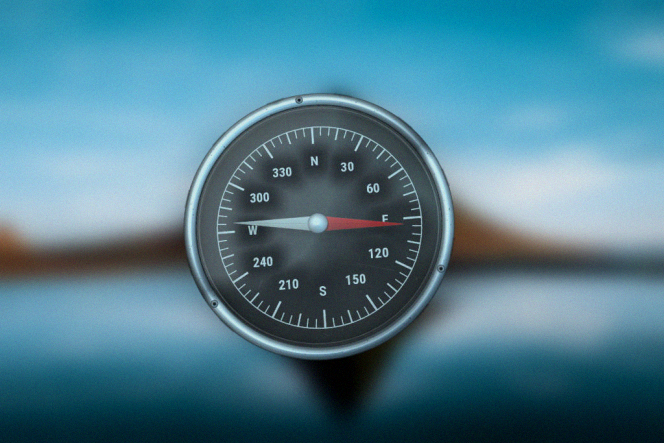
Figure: 95 °
